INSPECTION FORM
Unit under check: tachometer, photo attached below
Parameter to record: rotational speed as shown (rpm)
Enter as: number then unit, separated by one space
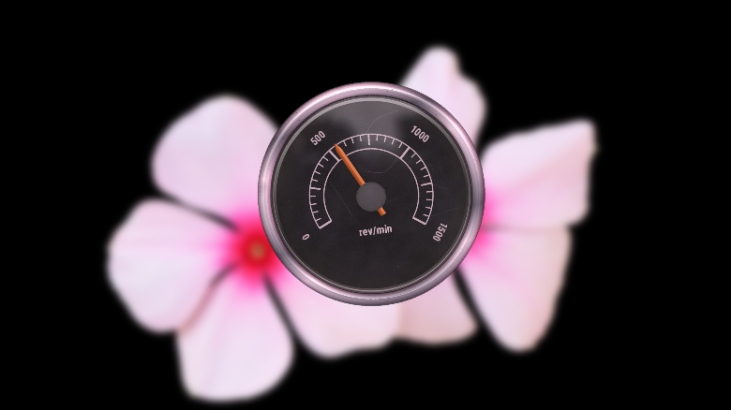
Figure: 550 rpm
